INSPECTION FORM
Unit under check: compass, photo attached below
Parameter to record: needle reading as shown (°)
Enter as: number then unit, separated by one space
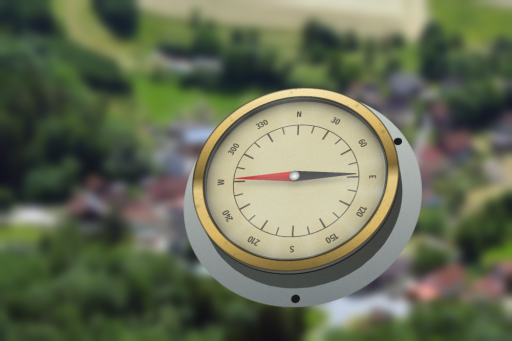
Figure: 270 °
